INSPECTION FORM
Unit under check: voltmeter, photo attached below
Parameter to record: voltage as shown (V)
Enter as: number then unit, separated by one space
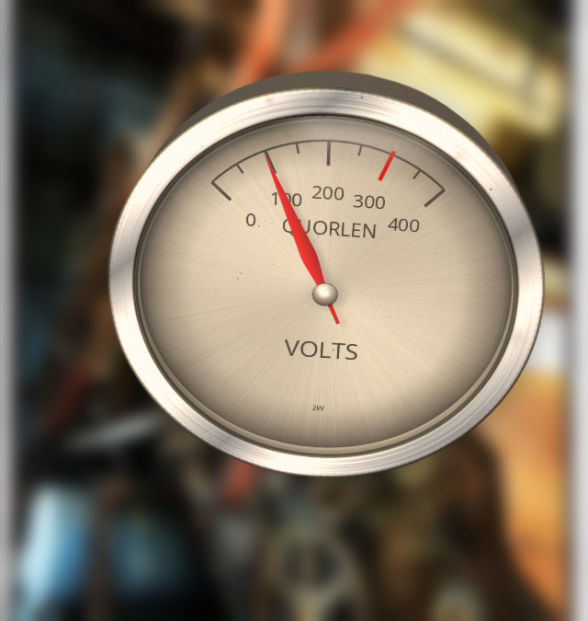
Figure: 100 V
